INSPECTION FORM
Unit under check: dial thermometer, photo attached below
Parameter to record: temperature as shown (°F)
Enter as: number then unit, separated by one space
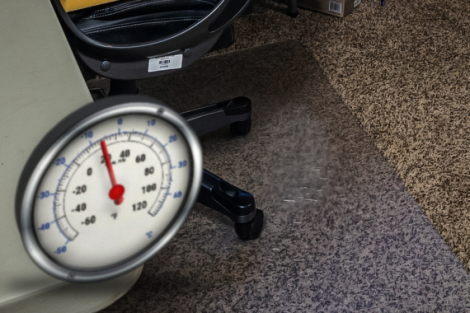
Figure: 20 °F
